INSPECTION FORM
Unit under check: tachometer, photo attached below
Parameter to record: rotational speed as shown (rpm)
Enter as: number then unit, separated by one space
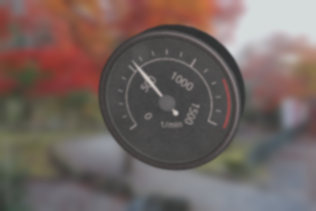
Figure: 550 rpm
